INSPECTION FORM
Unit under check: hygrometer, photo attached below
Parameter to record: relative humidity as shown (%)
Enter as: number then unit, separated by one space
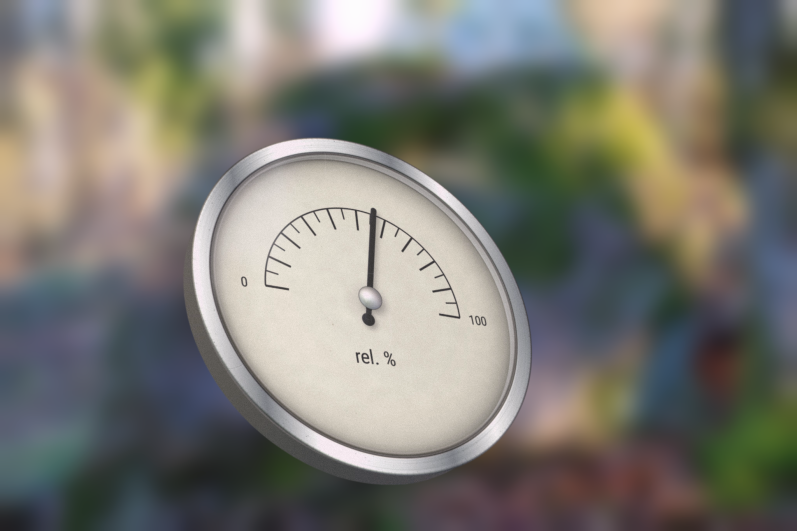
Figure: 55 %
